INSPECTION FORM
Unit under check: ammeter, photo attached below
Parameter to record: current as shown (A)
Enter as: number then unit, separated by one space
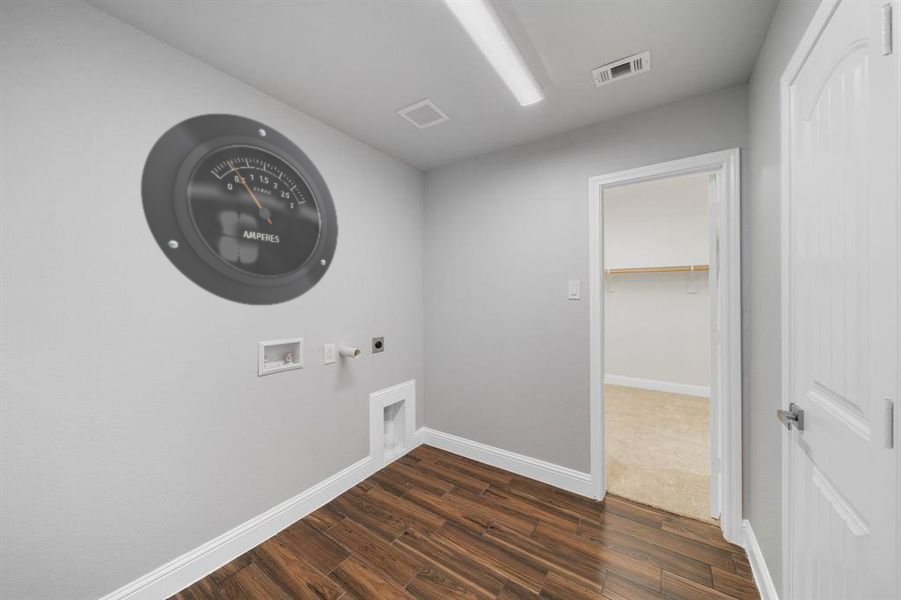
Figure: 0.5 A
